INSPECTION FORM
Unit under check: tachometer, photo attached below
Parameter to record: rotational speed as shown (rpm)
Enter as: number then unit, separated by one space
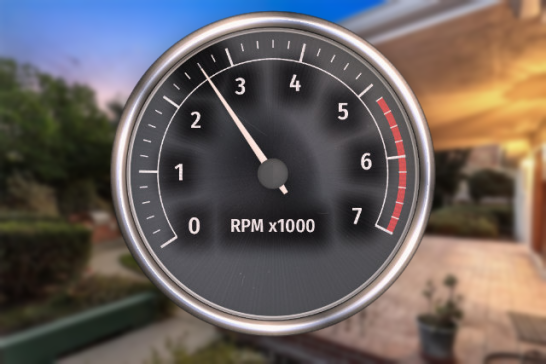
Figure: 2600 rpm
